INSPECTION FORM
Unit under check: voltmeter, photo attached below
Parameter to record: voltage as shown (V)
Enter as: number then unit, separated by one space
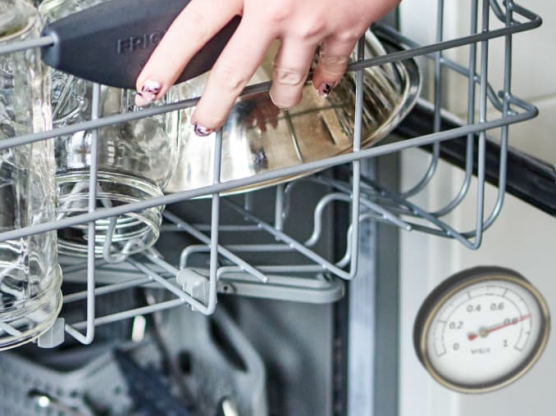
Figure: 0.8 V
